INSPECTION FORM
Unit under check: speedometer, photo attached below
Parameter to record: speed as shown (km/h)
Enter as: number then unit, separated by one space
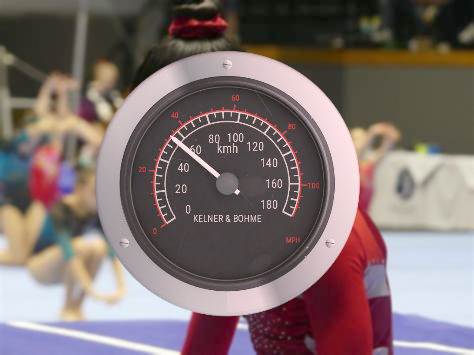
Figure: 55 km/h
